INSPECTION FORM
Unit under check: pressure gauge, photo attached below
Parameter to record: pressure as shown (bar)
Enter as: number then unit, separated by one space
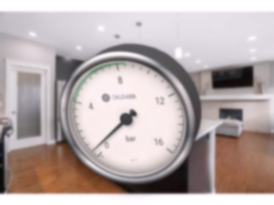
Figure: 0.5 bar
